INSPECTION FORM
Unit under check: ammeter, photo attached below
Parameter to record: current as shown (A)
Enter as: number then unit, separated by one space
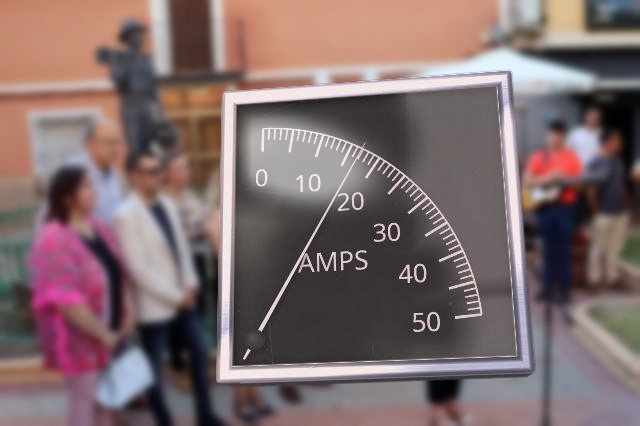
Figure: 17 A
